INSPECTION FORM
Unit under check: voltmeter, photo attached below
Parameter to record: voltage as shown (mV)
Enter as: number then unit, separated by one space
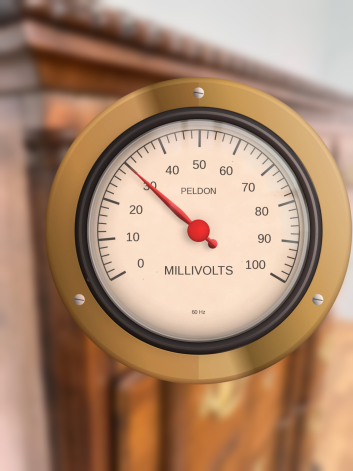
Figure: 30 mV
